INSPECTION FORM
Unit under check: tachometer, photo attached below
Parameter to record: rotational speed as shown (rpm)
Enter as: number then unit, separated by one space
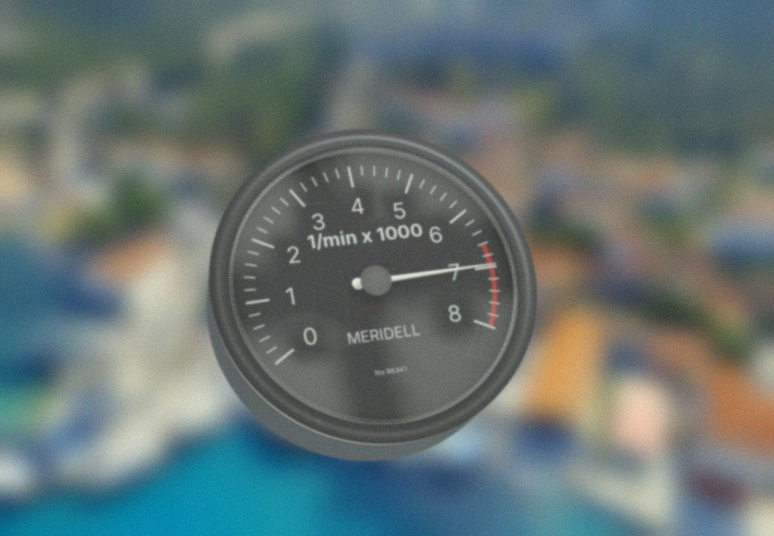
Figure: 7000 rpm
